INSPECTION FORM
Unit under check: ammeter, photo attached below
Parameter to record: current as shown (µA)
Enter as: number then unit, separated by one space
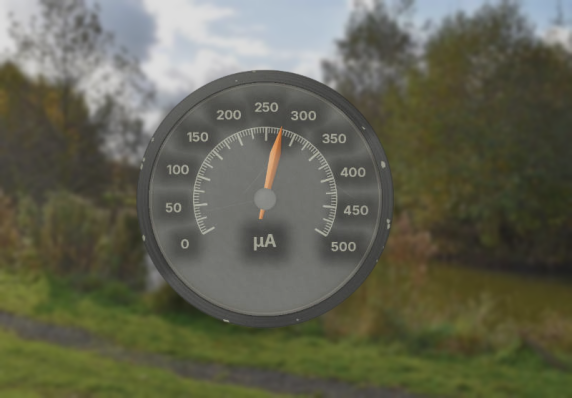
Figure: 275 µA
